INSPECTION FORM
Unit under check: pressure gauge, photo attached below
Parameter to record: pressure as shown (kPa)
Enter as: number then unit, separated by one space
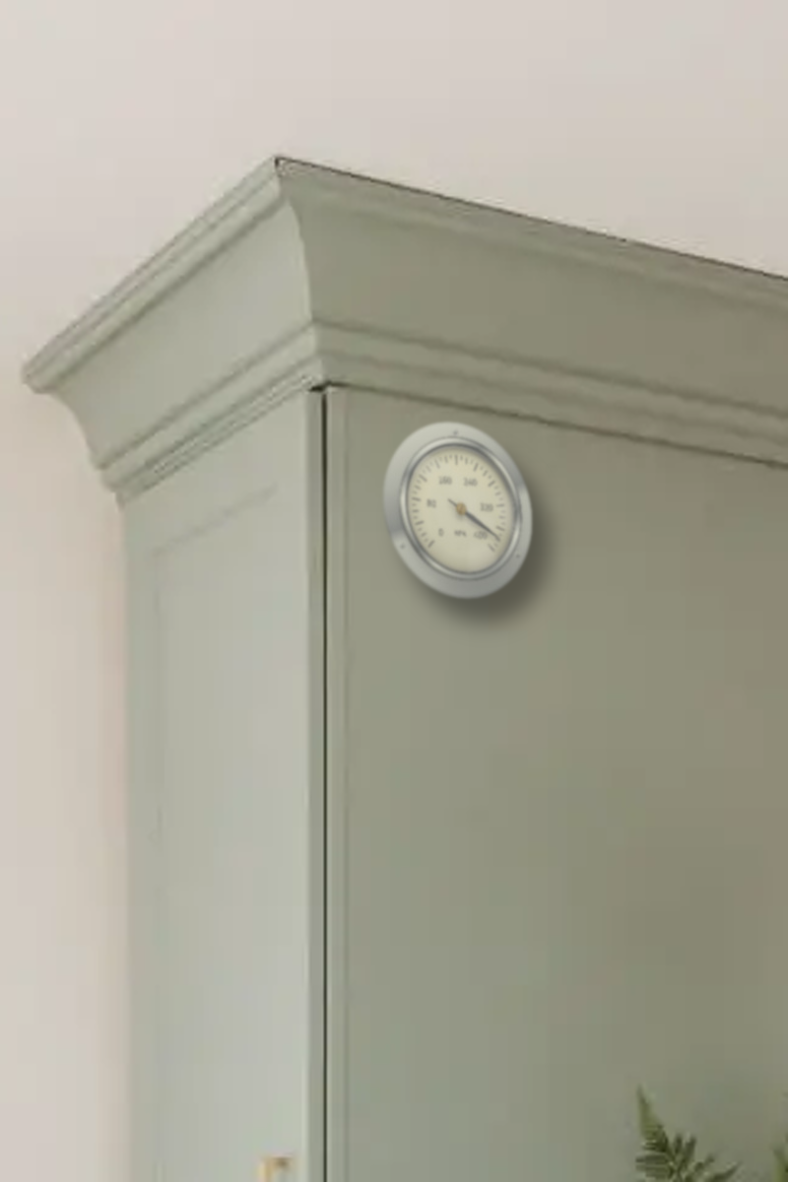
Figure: 380 kPa
